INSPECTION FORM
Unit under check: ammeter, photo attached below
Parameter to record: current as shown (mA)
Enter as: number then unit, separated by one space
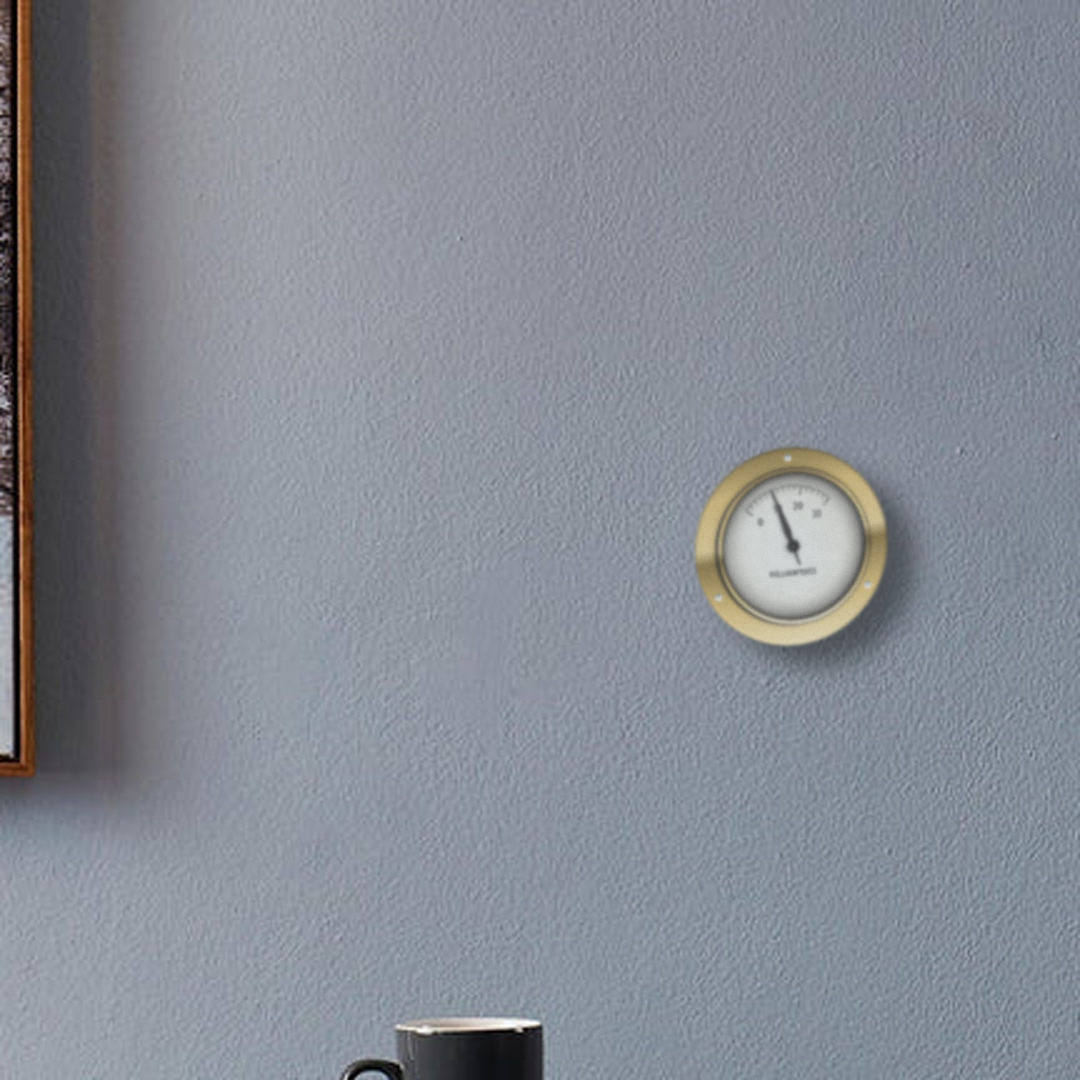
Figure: 10 mA
